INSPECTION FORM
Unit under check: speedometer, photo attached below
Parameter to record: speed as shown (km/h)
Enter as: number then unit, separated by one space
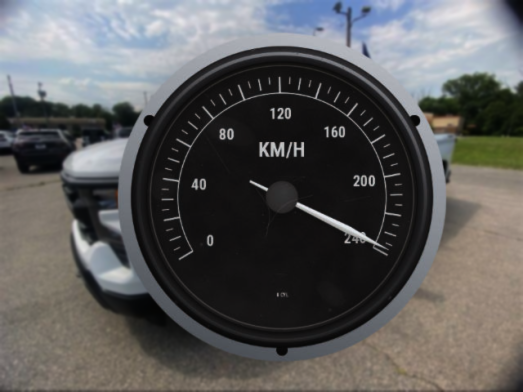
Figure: 237.5 km/h
